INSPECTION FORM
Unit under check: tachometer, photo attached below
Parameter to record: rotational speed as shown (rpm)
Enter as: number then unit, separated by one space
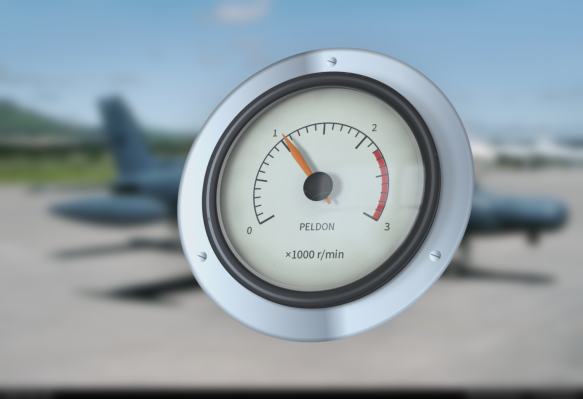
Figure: 1050 rpm
